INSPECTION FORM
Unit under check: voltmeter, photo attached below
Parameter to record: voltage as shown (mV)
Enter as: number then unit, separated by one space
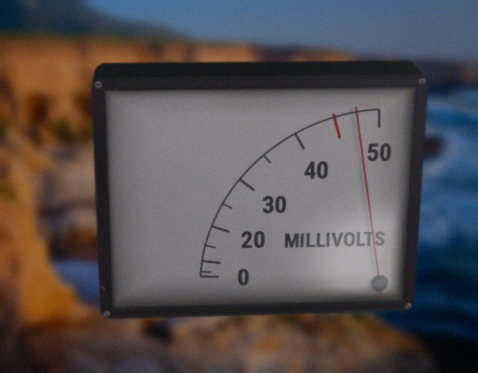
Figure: 47.5 mV
